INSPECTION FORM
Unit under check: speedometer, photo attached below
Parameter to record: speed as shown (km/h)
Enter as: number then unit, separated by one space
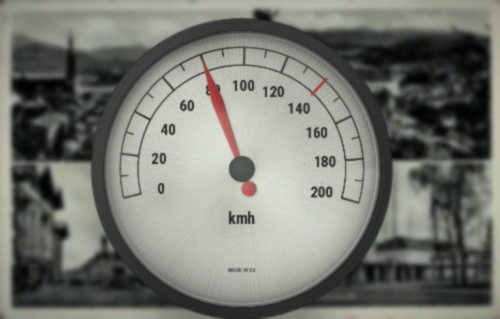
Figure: 80 km/h
